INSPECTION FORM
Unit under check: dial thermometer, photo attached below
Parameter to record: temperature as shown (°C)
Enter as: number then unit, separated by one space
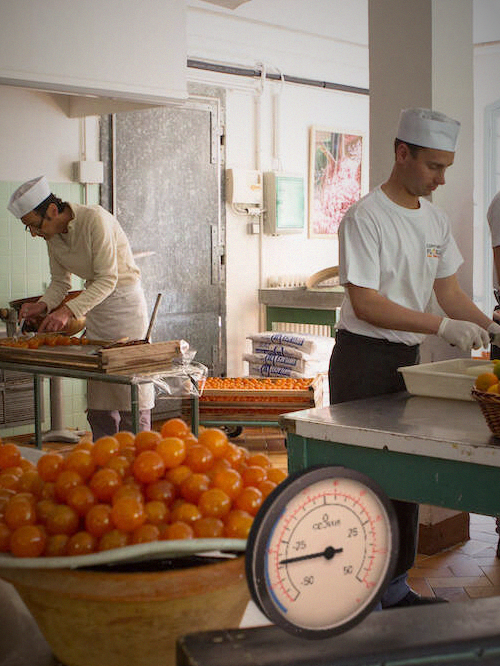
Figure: -32.5 °C
